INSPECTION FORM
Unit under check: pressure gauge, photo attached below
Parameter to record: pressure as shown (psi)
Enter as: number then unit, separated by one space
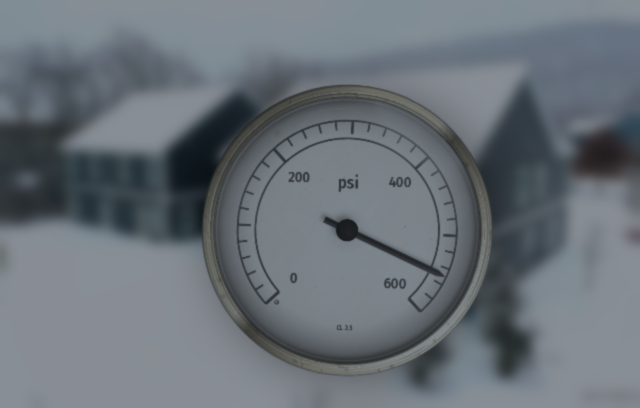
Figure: 550 psi
